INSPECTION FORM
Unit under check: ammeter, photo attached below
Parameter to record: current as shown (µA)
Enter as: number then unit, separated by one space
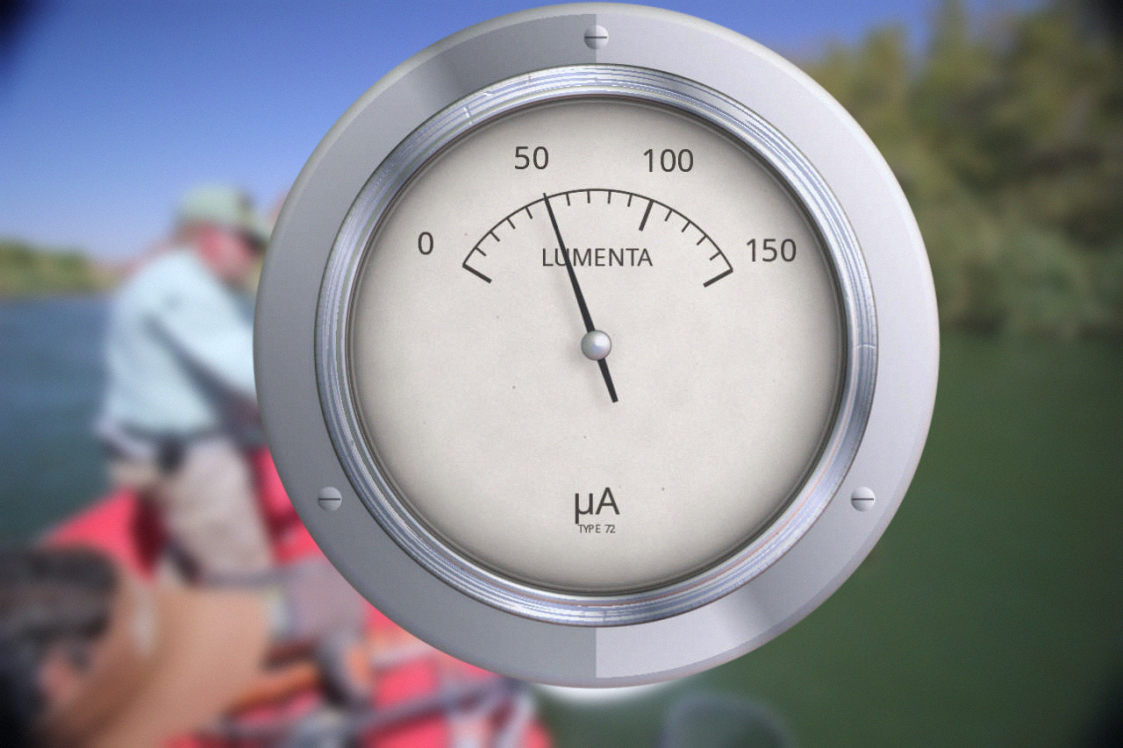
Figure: 50 µA
